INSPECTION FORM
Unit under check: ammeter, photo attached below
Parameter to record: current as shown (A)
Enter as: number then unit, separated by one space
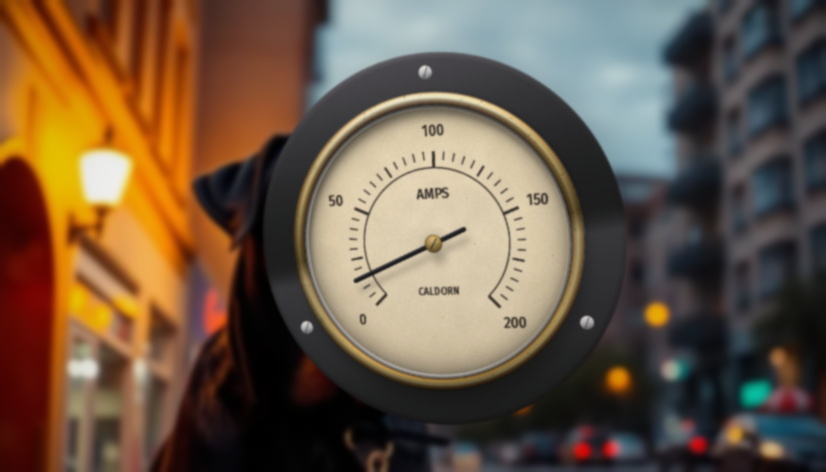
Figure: 15 A
